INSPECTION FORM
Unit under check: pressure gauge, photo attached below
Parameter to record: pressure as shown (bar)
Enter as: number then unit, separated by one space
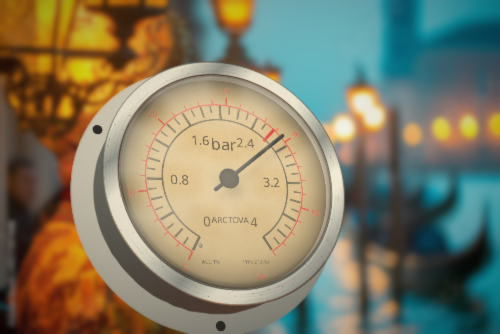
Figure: 2.7 bar
